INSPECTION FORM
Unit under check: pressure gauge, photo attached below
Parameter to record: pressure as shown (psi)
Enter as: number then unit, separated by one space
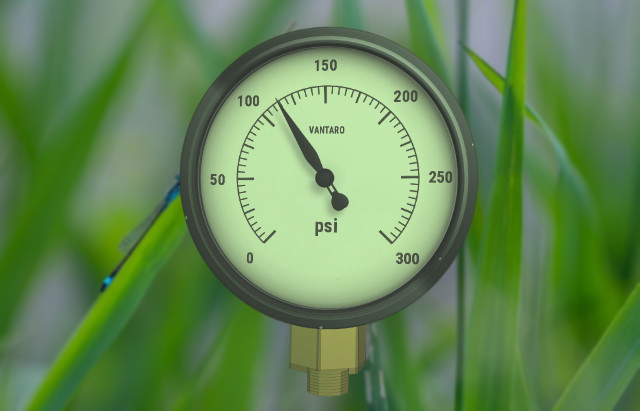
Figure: 115 psi
